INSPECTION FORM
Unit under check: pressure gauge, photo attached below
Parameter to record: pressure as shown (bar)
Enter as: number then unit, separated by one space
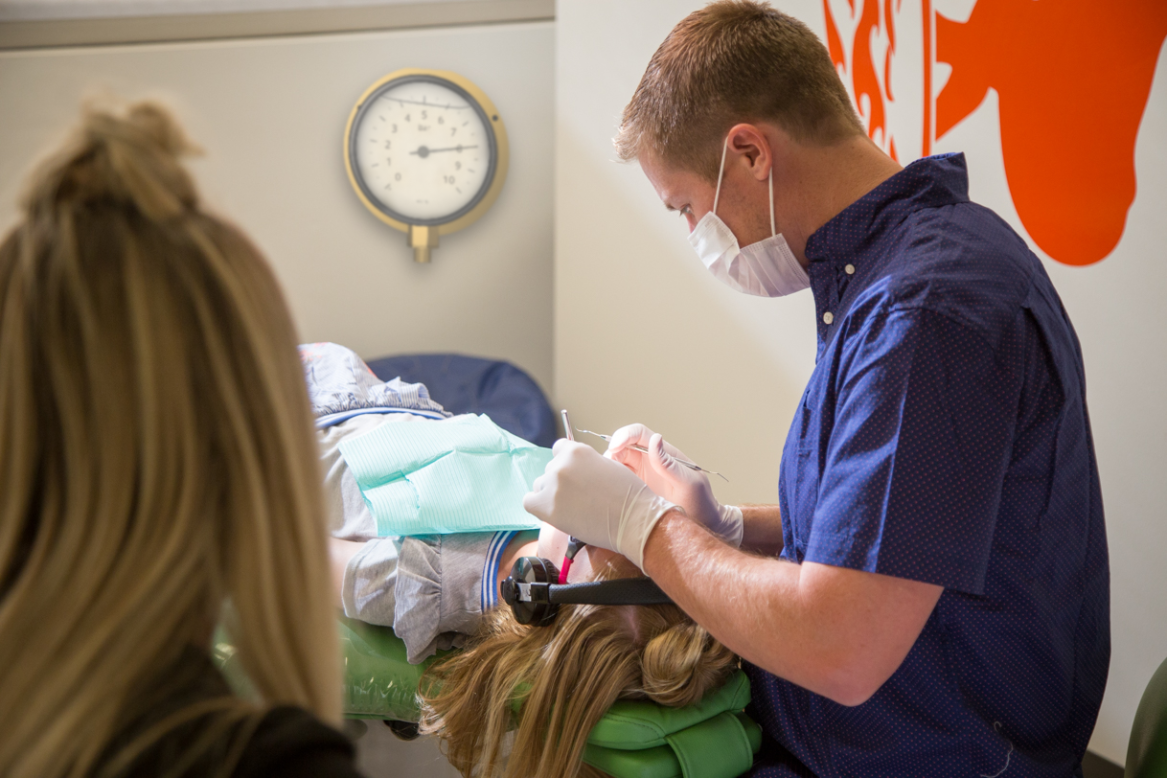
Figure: 8 bar
